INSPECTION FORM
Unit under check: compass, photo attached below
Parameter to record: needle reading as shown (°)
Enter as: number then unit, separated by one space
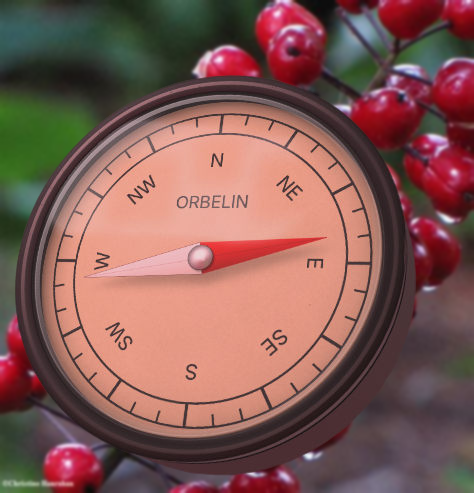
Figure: 80 °
